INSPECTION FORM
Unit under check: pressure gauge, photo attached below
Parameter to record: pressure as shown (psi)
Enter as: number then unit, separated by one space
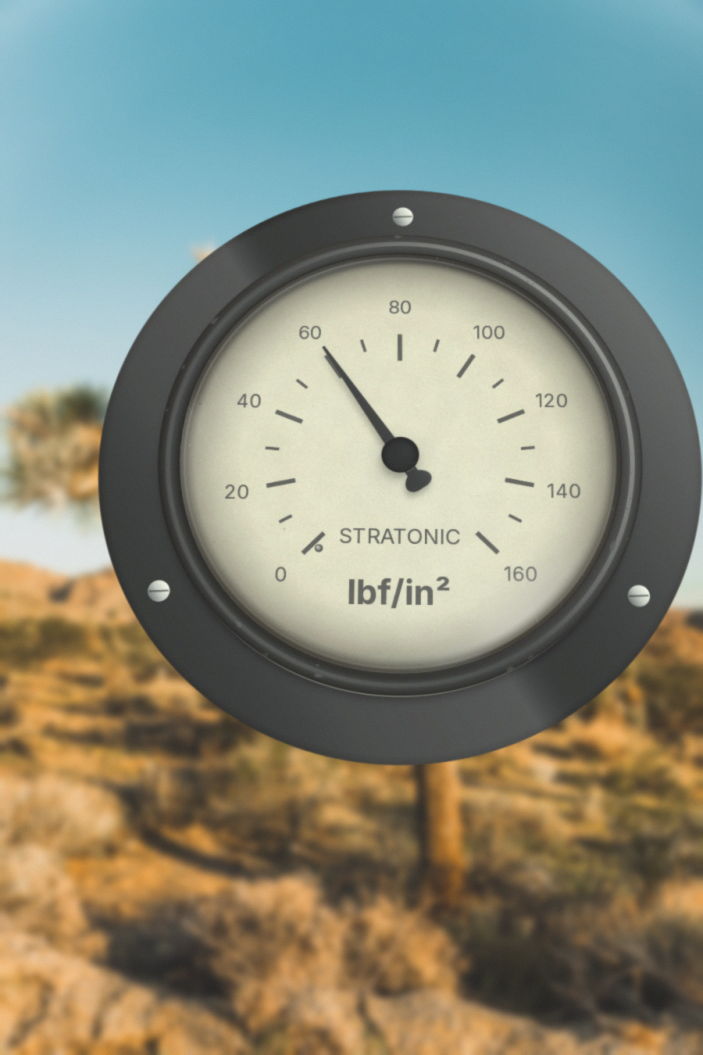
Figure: 60 psi
